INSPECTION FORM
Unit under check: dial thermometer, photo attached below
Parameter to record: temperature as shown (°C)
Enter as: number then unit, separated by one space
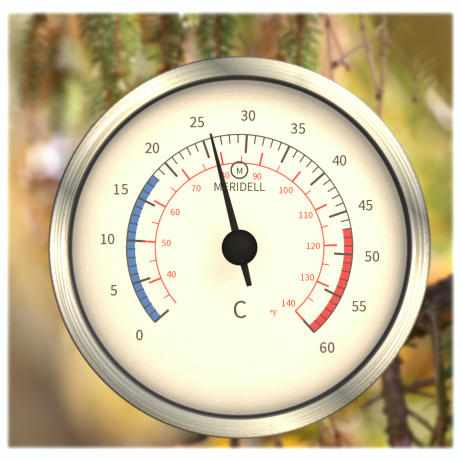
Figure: 26 °C
